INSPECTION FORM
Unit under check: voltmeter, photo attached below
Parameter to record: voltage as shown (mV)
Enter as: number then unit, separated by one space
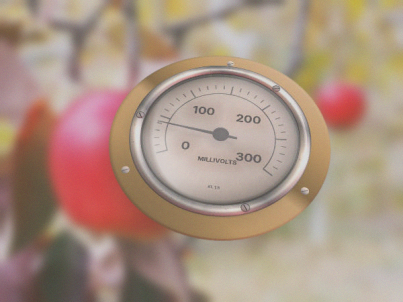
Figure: 40 mV
